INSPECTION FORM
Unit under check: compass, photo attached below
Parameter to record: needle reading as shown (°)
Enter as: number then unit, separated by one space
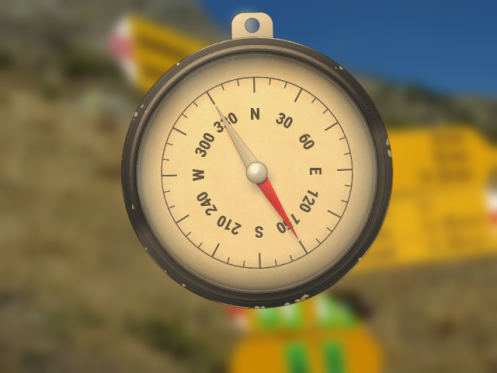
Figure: 150 °
